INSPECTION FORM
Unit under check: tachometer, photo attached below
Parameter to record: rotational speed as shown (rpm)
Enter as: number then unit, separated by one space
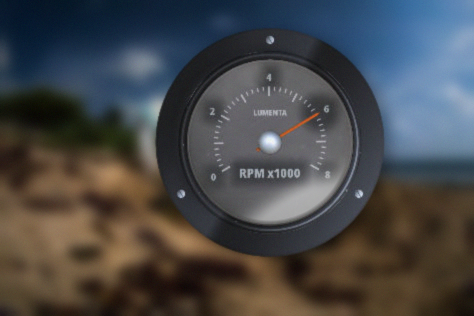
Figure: 6000 rpm
